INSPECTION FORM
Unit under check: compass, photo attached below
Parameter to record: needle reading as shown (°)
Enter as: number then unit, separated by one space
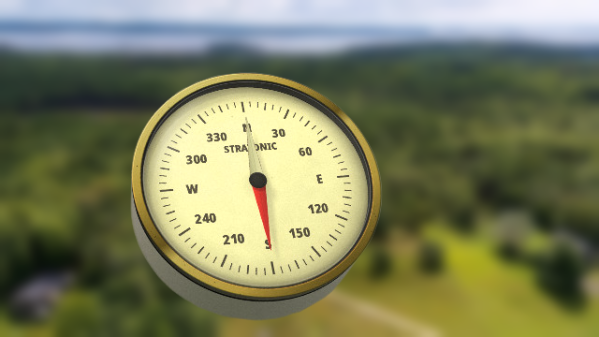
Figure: 180 °
